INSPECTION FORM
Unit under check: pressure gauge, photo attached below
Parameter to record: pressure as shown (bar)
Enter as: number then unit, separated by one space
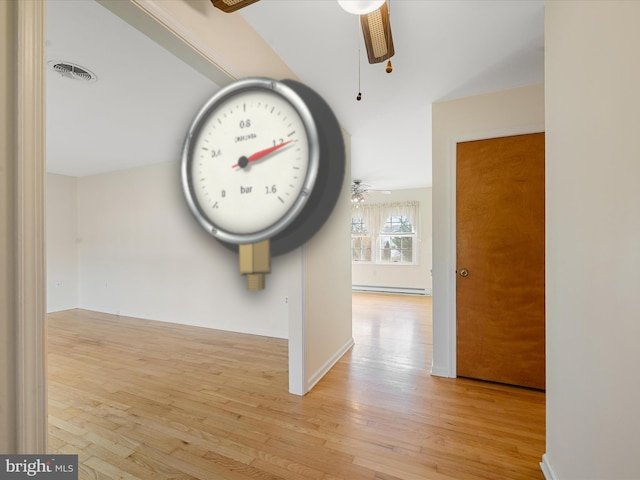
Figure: 1.25 bar
